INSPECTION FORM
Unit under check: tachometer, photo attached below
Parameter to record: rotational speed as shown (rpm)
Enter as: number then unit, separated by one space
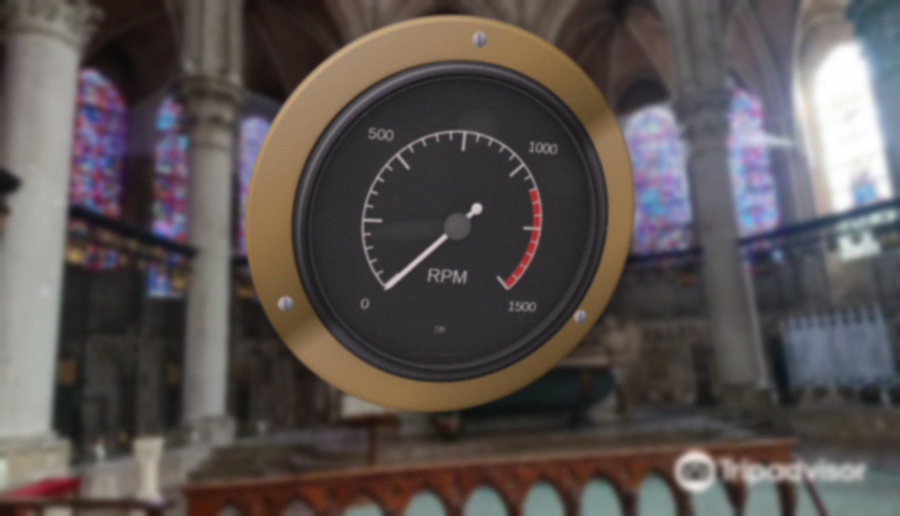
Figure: 0 rpm
